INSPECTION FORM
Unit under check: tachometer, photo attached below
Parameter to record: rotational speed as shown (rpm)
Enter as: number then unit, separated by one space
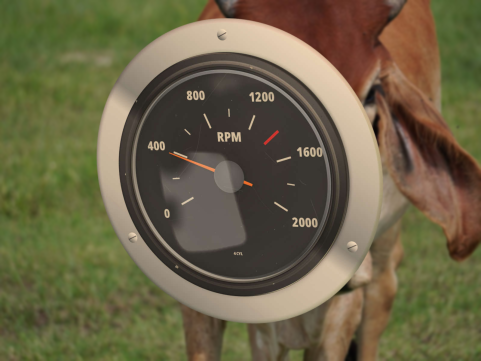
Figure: 400 rpm
